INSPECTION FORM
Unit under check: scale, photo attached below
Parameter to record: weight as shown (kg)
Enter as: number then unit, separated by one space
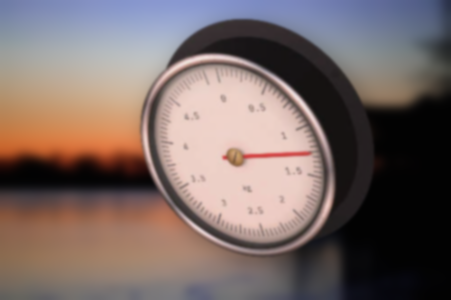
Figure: 1.25 kg
